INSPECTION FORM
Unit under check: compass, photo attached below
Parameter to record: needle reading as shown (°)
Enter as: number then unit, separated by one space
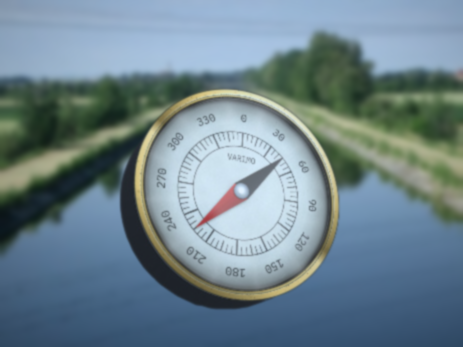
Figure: 225 °
